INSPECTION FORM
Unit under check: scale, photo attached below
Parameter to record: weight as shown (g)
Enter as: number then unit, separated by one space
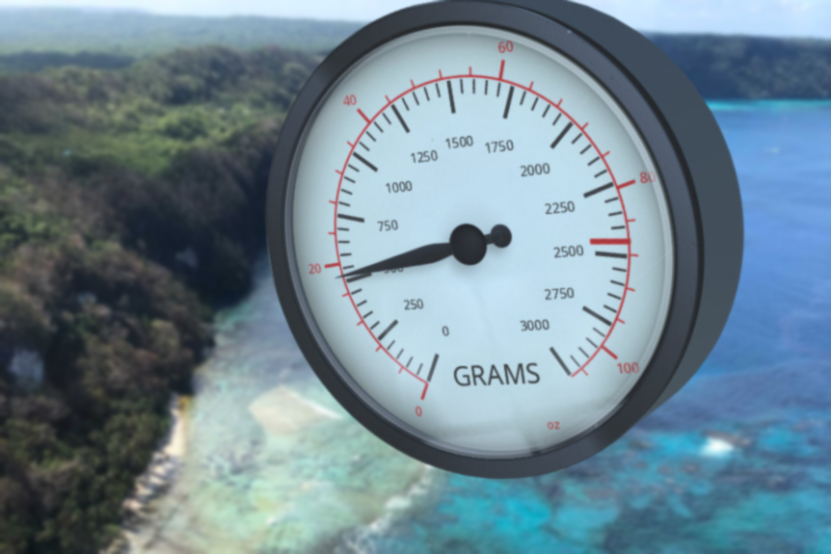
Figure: 525 g
